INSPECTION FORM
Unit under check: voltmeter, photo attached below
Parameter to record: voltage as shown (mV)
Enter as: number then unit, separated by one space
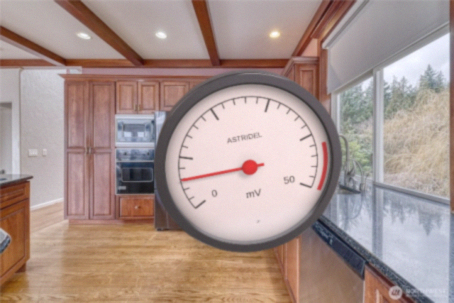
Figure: 6 mV
